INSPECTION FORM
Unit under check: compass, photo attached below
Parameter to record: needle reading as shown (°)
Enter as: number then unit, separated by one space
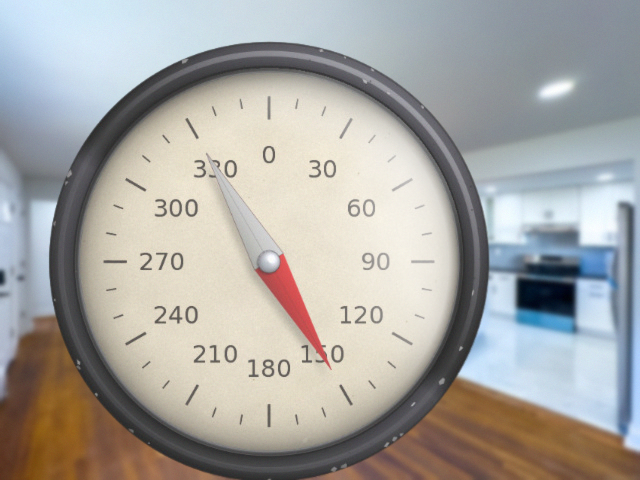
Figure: 150 °
